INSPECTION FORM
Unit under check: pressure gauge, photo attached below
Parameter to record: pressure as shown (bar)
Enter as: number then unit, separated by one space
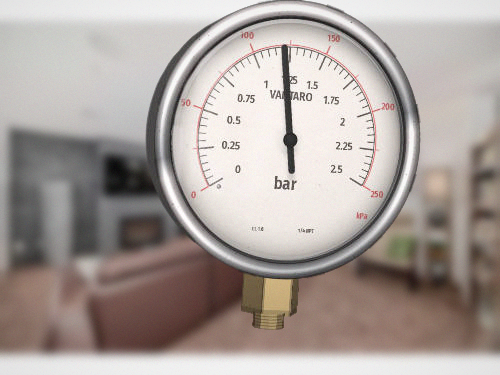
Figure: 1.2 bar
